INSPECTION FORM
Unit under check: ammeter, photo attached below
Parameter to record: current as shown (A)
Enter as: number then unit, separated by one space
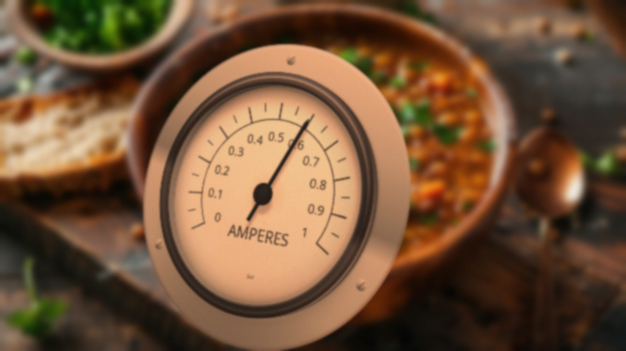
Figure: 0.6 A
